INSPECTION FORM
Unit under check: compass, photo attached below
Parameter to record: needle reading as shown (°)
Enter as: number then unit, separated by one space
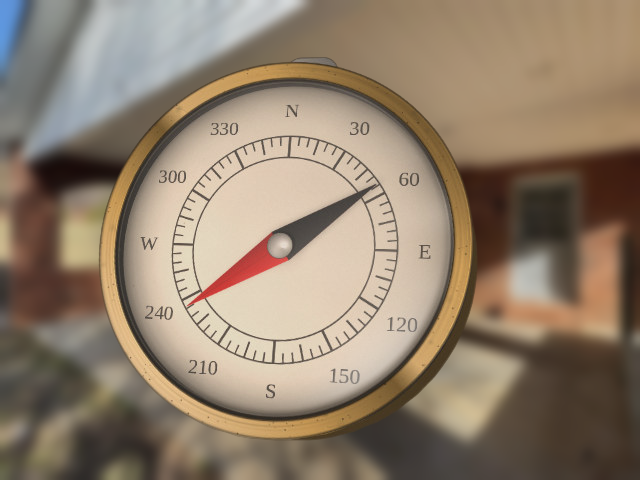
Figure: 235 °
